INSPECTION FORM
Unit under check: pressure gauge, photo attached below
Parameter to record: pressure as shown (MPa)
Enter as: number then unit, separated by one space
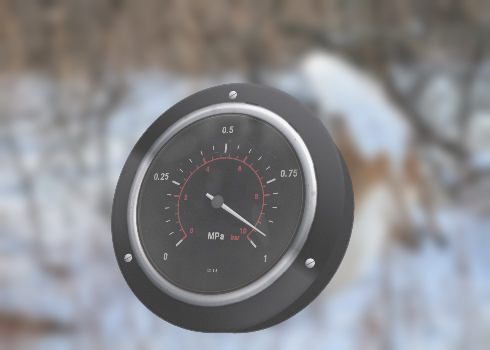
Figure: 0.95 MPa
